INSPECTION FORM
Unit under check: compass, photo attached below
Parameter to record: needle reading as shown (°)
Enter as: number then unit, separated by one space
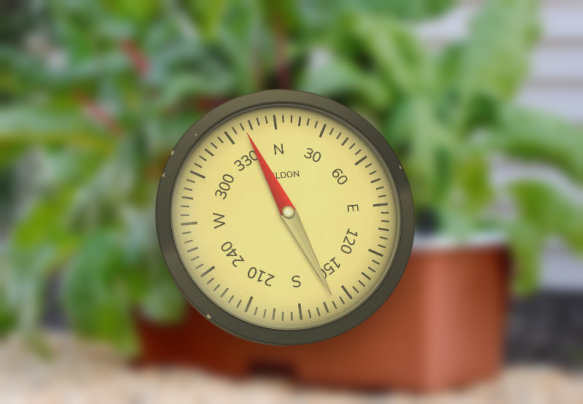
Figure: 340 °
